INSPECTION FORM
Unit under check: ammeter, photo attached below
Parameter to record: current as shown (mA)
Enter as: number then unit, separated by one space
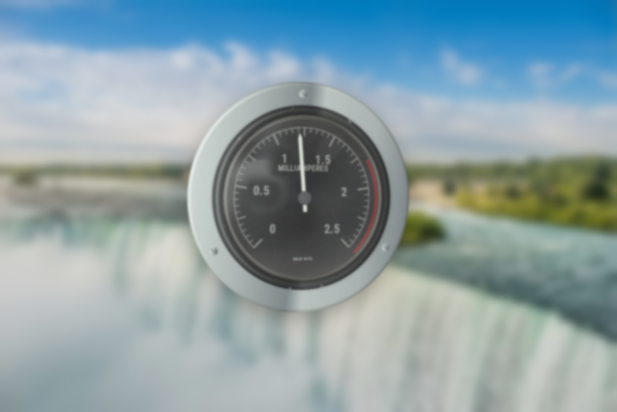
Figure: 1.2 mA
